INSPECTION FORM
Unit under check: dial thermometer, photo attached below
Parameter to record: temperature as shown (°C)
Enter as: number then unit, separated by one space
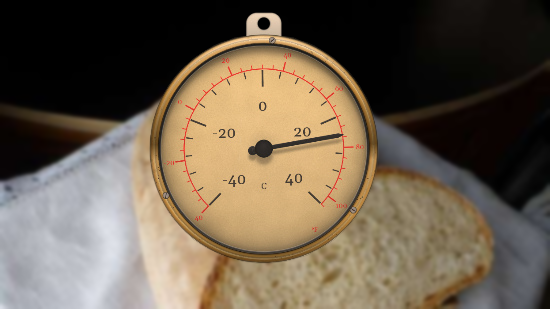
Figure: 24 °C
